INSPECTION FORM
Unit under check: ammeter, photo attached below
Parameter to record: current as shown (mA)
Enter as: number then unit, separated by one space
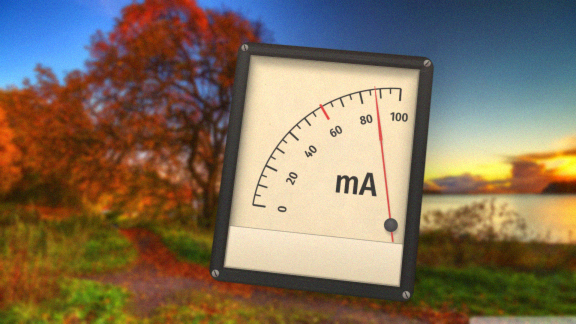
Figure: 87.5 mA
